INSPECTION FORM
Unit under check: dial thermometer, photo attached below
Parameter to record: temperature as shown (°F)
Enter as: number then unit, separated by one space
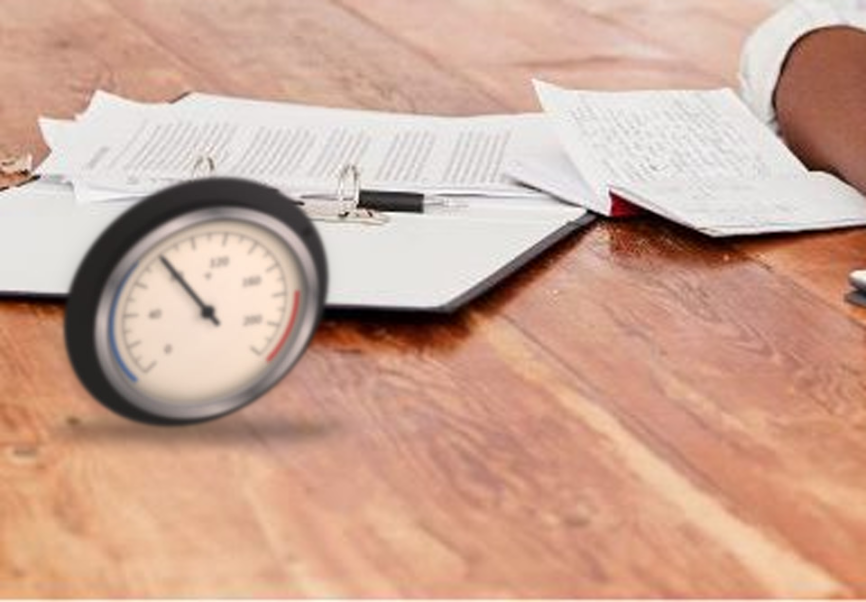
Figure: 80 °F
